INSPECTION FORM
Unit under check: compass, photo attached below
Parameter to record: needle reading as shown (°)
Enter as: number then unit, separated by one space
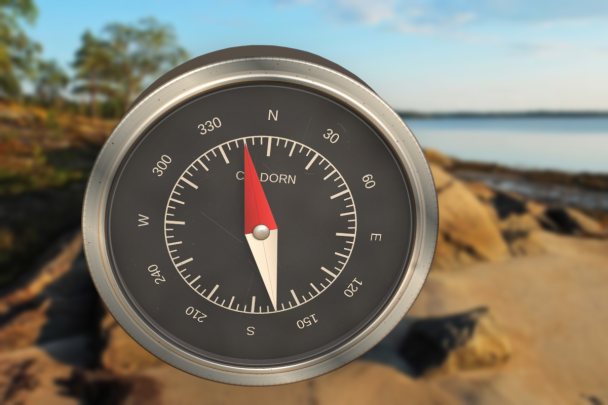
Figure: 345 °
